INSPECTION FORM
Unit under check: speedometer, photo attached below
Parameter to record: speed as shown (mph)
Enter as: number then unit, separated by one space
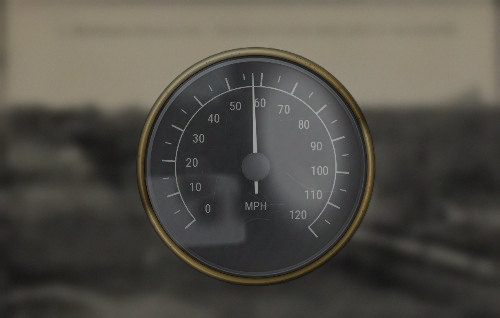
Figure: 57.5 mph
